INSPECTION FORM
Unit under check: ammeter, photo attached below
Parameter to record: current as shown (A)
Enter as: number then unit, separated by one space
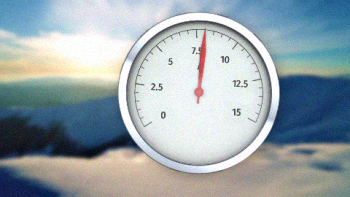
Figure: 8 A
